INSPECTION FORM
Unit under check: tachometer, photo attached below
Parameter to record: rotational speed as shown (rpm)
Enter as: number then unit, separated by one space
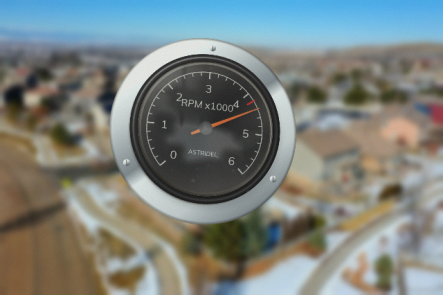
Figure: 4400 rpm
